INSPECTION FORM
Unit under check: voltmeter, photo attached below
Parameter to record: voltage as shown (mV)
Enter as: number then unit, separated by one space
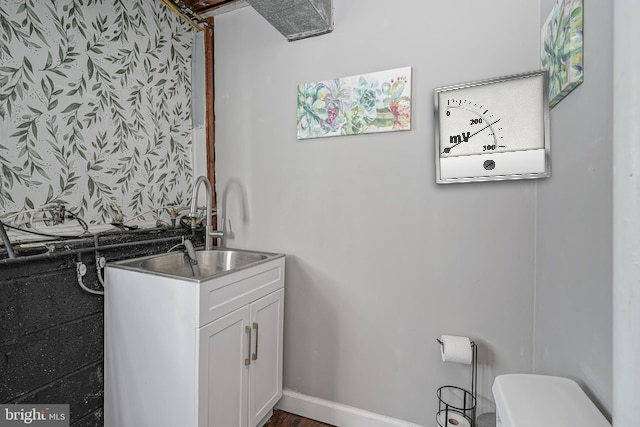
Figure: 240 mV
